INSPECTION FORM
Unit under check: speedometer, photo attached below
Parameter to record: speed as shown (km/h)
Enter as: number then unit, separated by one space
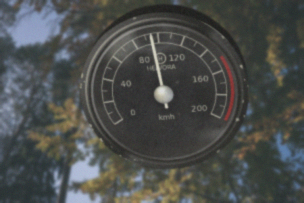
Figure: 95 km/h
